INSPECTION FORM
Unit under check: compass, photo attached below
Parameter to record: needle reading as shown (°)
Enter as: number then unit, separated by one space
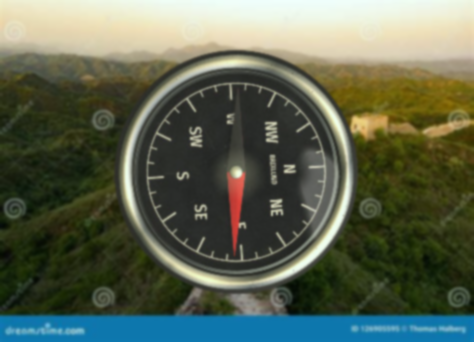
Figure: 95 °
